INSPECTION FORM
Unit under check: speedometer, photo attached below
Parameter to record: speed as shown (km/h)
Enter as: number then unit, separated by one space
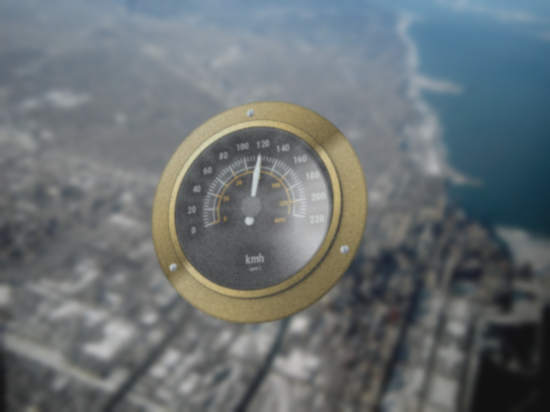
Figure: 120 km/h
